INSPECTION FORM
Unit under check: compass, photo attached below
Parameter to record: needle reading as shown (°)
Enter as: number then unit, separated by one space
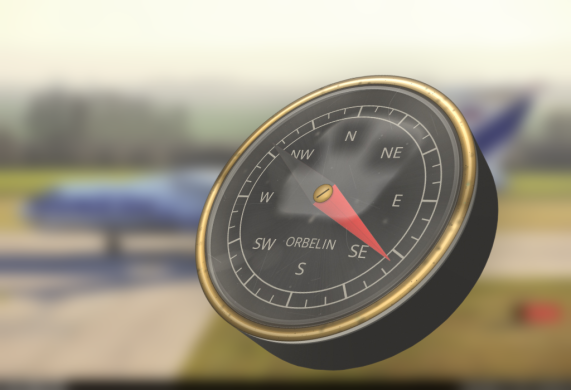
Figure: 125 °
